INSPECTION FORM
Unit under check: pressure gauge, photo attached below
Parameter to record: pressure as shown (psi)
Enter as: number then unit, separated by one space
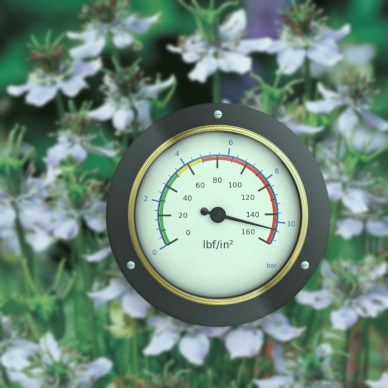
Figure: 150 psi
